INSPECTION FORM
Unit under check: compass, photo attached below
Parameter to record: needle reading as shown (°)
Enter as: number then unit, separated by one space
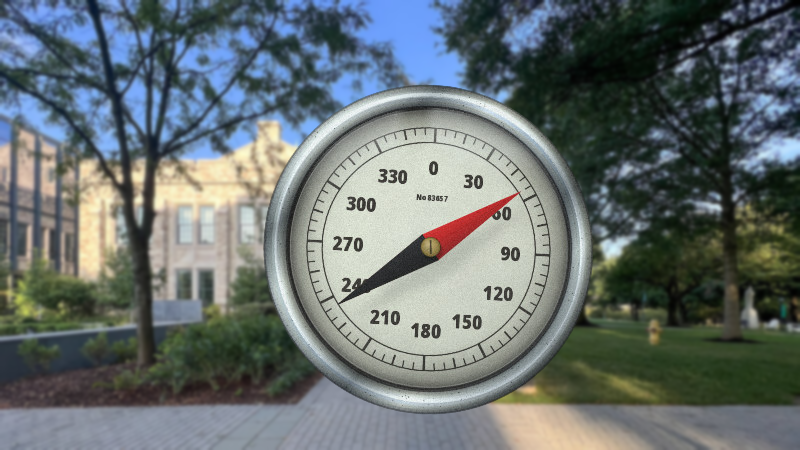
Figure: 55 °
